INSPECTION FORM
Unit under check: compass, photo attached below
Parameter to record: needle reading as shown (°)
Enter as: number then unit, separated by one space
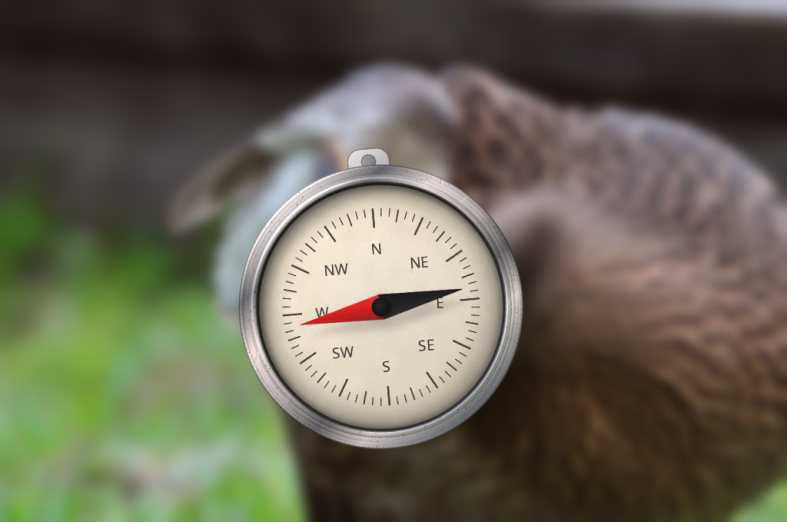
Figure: 262.5 °
